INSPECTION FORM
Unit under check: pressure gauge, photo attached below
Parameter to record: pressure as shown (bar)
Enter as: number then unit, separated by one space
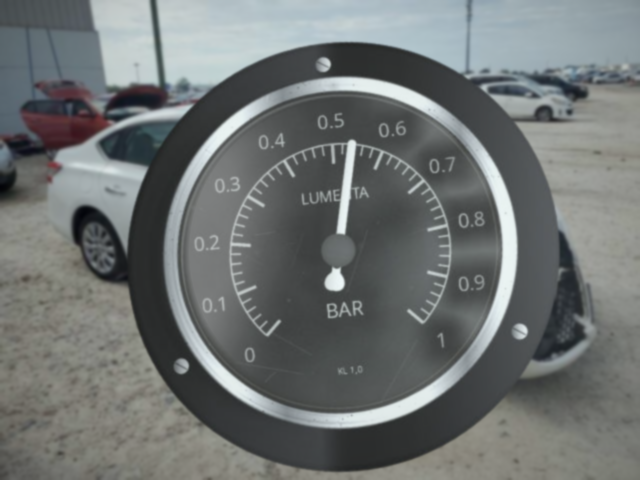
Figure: 0.54 bar
